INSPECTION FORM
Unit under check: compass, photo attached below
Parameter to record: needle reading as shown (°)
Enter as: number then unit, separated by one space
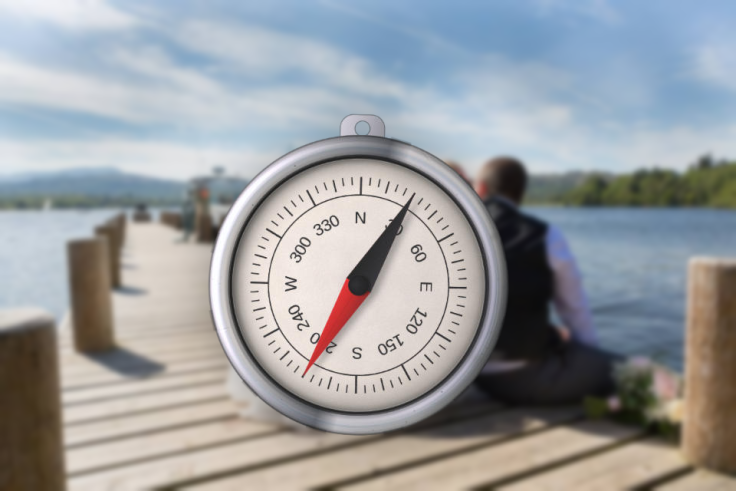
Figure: 210 °
